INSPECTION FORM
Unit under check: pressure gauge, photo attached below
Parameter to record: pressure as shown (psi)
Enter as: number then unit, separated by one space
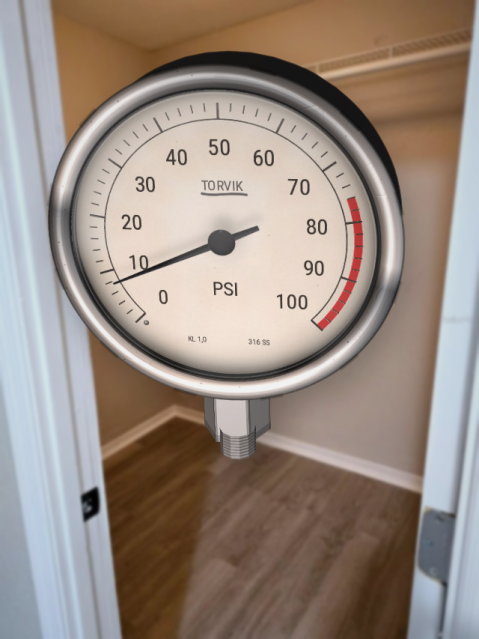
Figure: 8 psi
